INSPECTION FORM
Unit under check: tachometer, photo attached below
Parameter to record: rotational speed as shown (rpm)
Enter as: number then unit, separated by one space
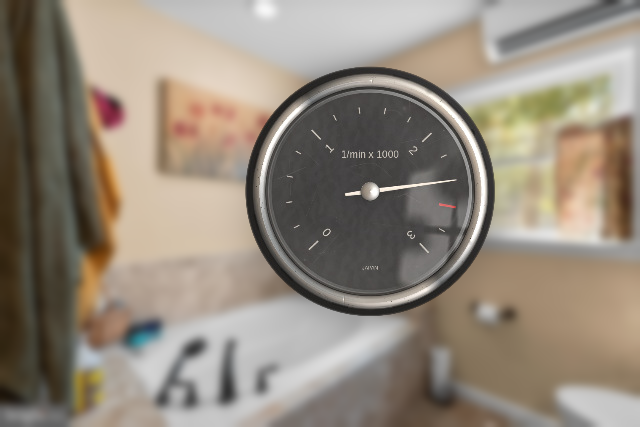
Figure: 2400 rpm
